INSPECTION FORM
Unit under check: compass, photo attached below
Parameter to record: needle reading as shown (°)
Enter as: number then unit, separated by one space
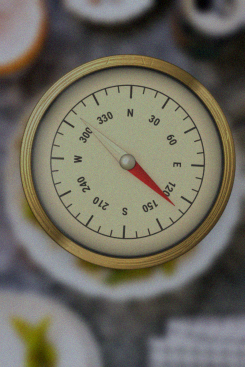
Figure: 130 °
